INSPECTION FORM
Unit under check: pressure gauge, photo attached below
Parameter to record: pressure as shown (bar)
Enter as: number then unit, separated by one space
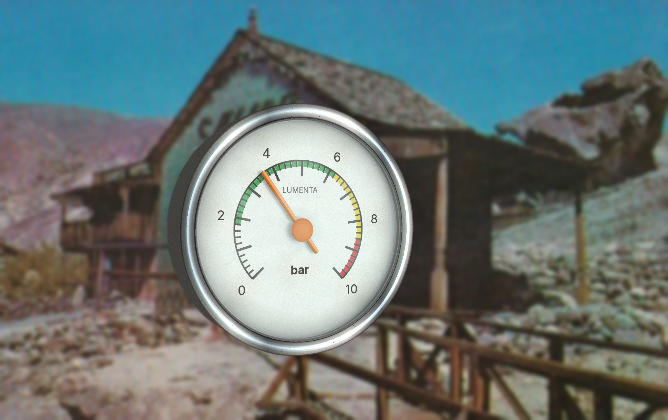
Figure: 3.6 bar
